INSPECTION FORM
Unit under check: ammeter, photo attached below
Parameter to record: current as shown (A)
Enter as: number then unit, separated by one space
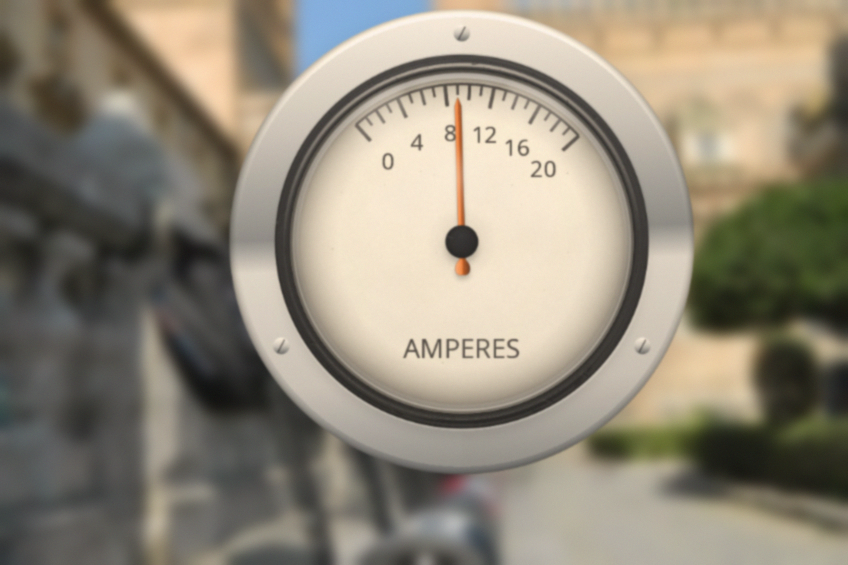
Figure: 9 A
